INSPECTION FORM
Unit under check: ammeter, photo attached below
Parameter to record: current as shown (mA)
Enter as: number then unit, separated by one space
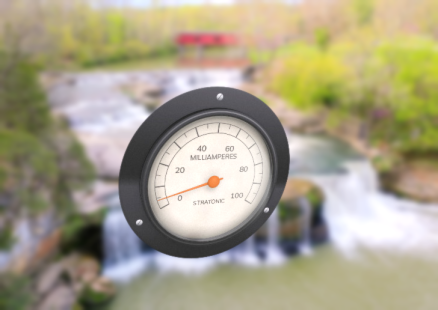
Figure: 5 mA
